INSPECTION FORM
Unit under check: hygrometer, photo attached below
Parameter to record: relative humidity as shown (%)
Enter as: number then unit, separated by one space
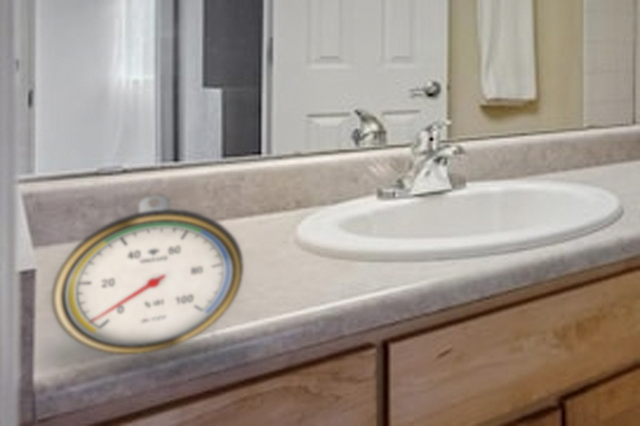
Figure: 4 %
